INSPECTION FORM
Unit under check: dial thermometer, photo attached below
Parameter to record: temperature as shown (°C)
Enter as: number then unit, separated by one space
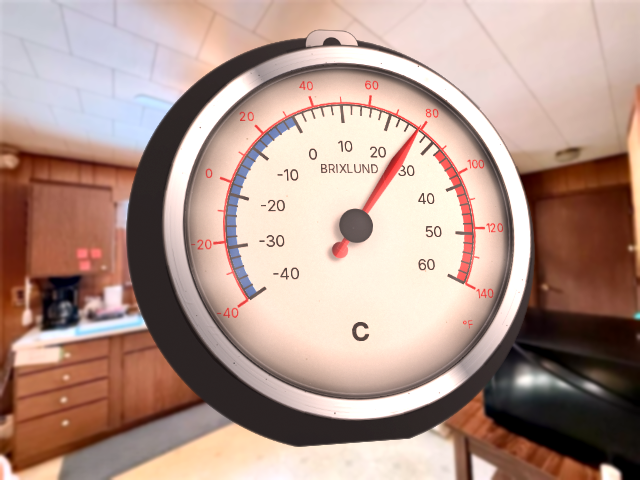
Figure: 26 °C
